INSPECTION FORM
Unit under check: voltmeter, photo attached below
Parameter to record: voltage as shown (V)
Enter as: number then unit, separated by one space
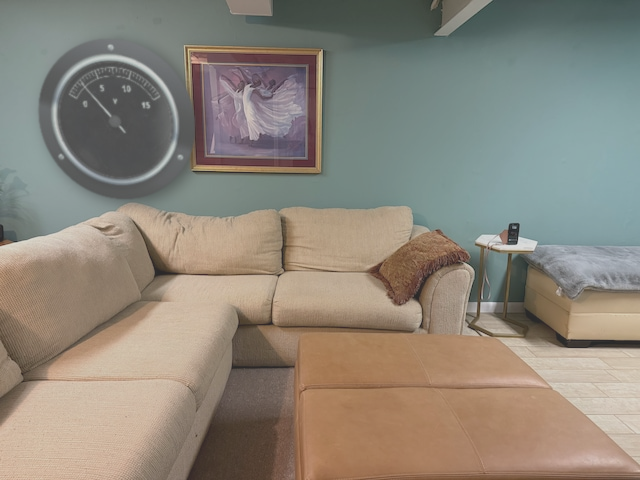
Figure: 2.5 V
